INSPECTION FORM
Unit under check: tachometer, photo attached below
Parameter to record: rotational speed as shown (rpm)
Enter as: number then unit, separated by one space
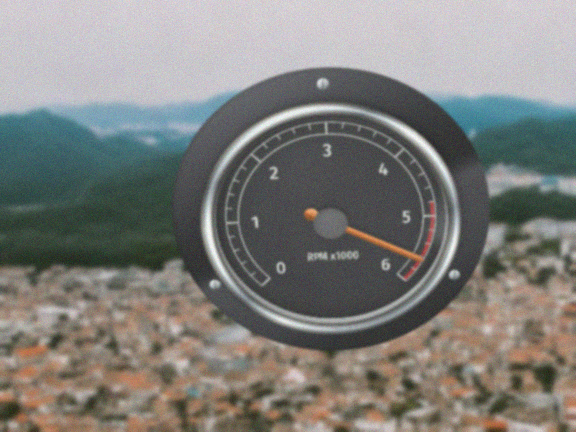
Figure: 5600 rpm
